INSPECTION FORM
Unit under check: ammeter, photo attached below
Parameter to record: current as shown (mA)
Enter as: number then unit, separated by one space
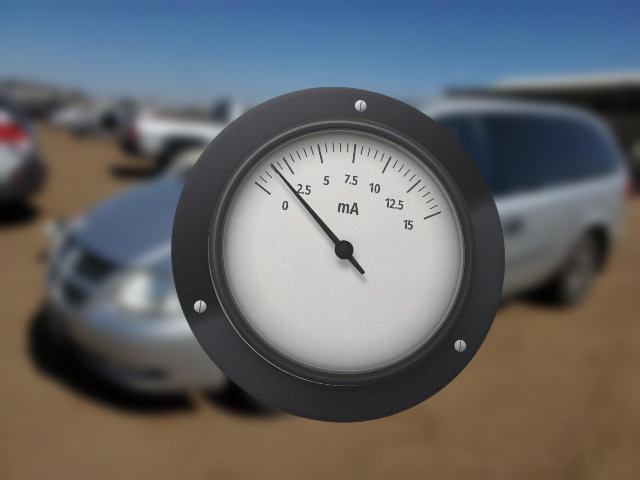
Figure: 1.5 mA
